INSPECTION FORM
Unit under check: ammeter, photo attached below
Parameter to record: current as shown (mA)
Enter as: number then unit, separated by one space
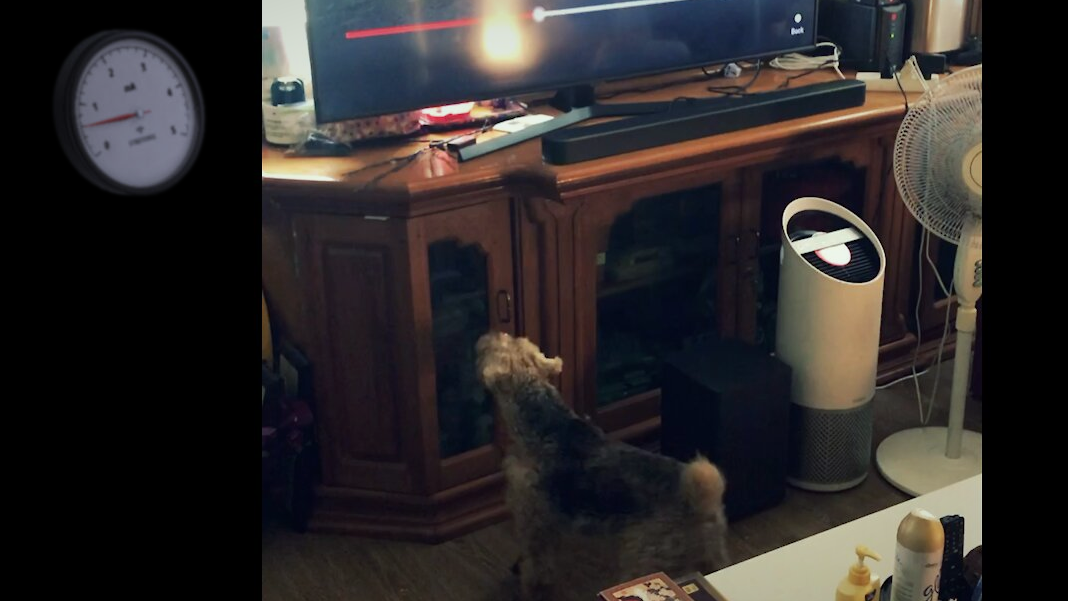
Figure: 0.6 mA
